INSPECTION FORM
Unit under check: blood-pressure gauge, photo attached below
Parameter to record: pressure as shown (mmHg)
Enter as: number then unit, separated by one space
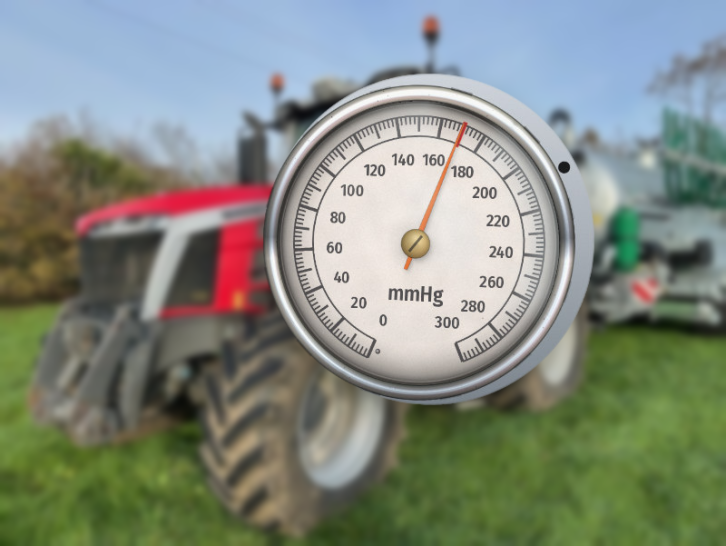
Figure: 170 mmHg
